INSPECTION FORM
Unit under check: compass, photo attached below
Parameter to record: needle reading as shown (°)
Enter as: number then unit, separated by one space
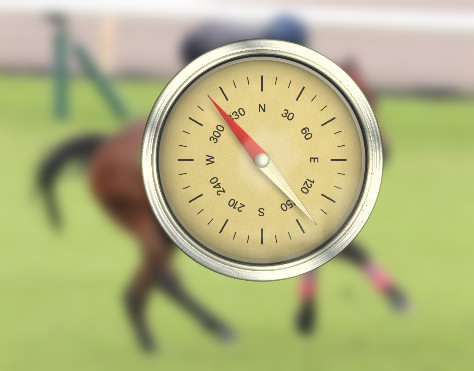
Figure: 320 °
